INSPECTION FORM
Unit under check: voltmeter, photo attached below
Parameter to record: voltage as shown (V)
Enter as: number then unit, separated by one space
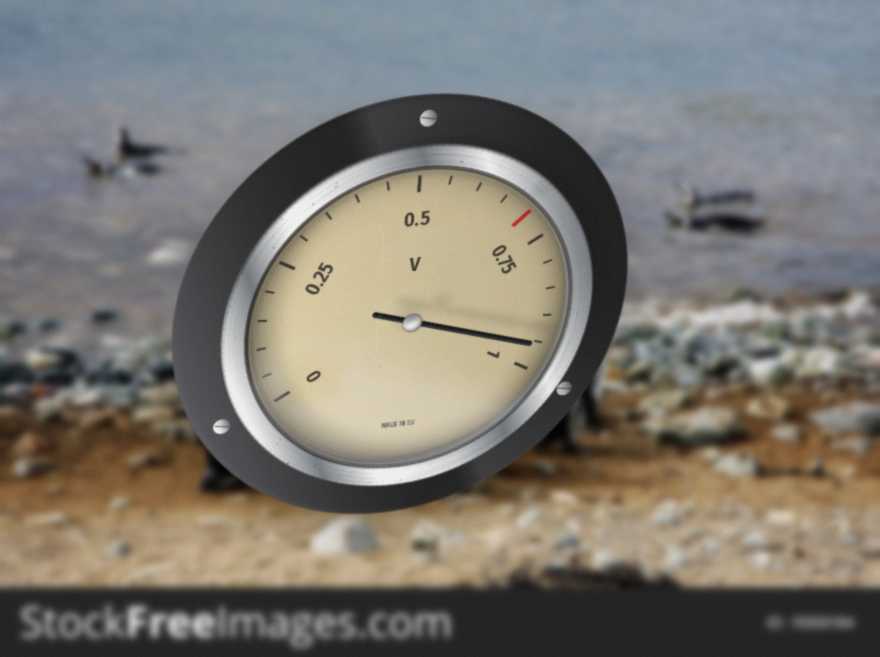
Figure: 0.95 V
